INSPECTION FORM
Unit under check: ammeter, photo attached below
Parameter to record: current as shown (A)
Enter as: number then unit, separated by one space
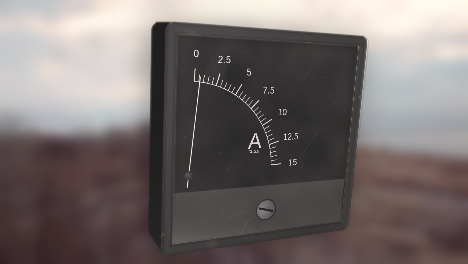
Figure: 0.5 A
